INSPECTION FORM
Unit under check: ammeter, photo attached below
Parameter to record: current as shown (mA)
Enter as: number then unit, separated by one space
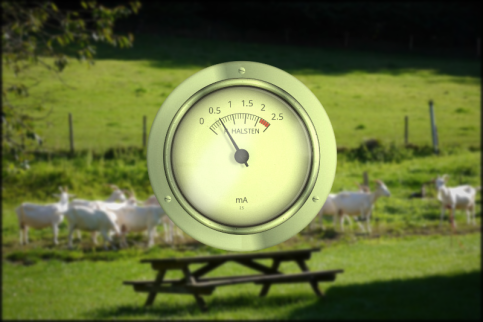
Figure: 0.5 mA
